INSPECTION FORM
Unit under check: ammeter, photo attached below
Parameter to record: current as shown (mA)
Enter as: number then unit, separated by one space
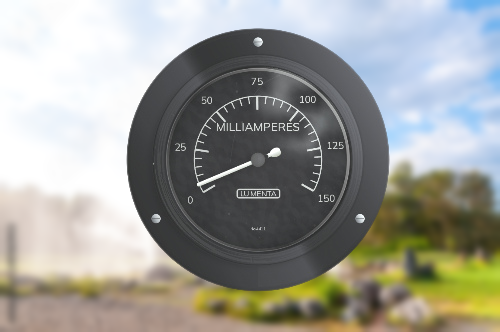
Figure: 5 mA
